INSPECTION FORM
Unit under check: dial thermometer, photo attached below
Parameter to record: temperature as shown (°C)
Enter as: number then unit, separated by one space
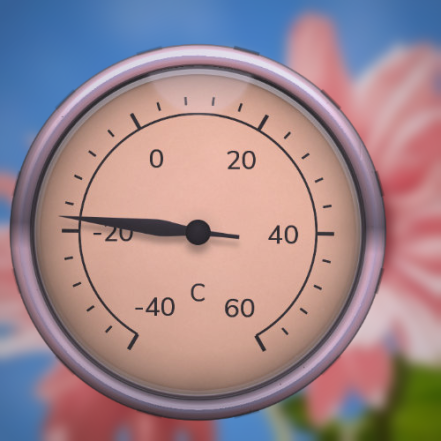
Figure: -18 °C
